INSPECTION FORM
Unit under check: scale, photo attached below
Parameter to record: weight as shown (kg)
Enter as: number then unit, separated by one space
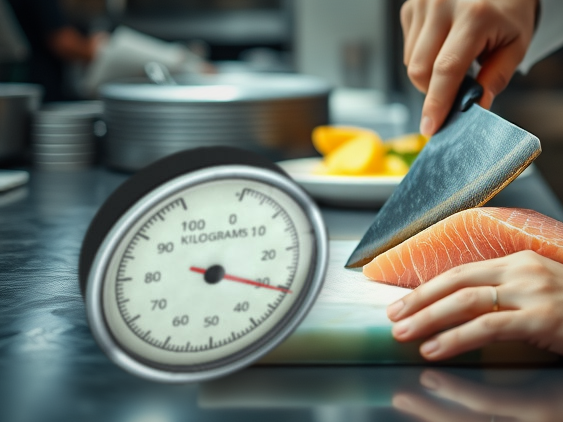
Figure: 30 kg
